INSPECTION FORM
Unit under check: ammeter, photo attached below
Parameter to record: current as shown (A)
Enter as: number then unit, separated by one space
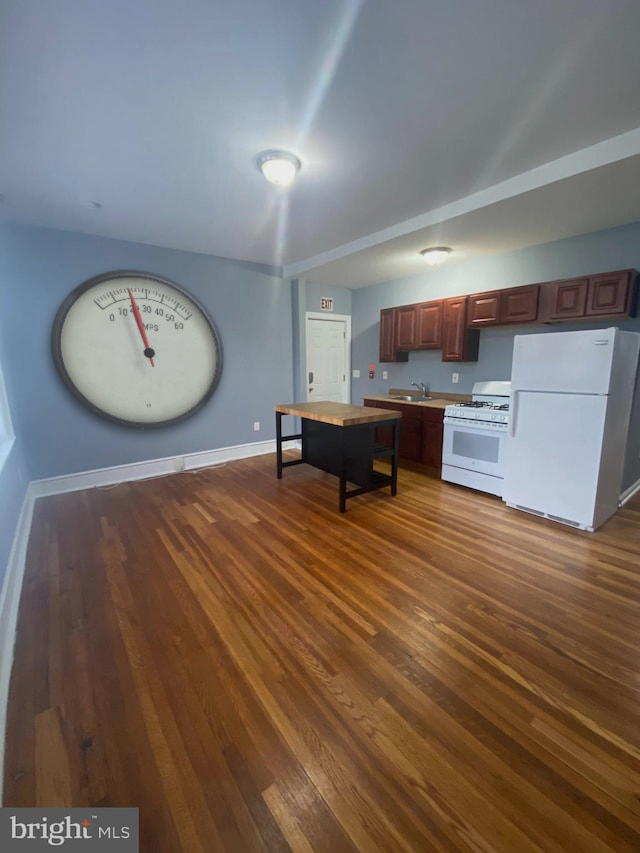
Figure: 20 A
